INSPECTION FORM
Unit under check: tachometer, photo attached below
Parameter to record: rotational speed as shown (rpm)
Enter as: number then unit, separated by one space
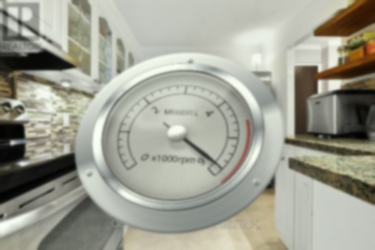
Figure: 5800 rpm
